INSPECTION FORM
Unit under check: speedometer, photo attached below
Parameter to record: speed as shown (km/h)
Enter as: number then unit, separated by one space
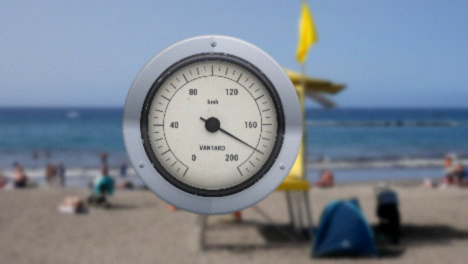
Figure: 180 km/h
